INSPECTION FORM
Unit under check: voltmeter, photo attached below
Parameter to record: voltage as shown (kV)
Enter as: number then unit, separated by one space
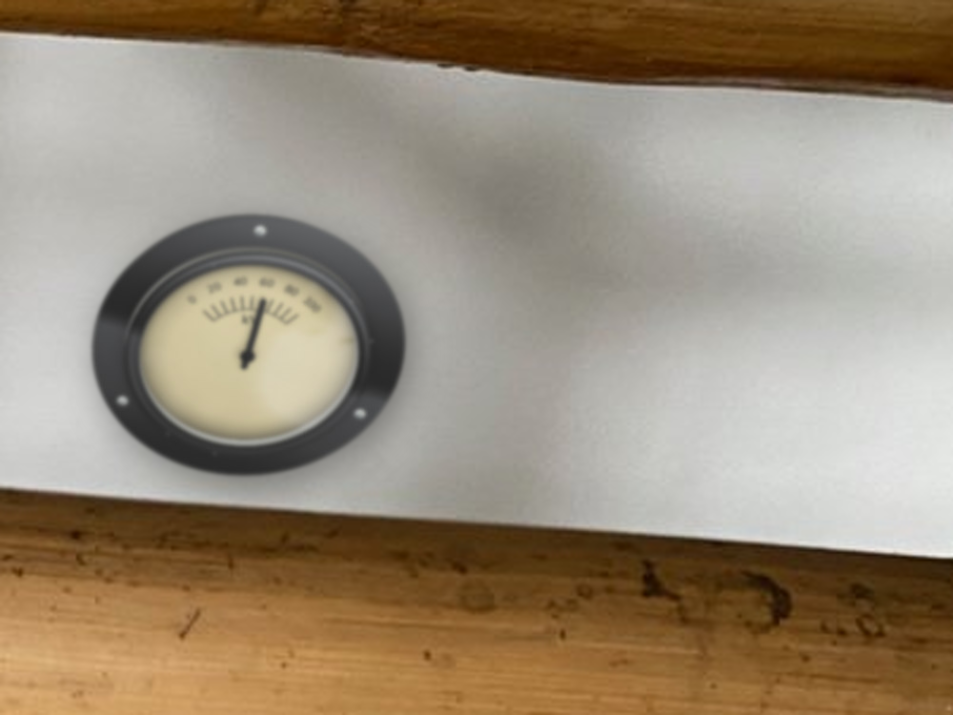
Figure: 60 kV
